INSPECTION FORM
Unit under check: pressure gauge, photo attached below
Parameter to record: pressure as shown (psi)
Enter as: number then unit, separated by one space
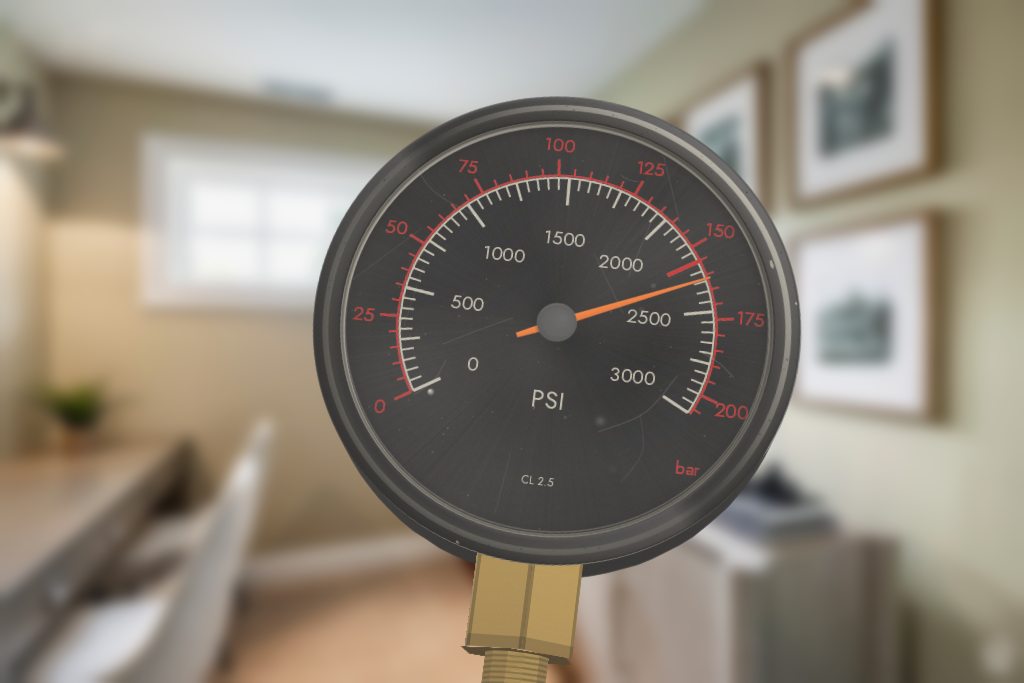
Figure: 2350 psi
